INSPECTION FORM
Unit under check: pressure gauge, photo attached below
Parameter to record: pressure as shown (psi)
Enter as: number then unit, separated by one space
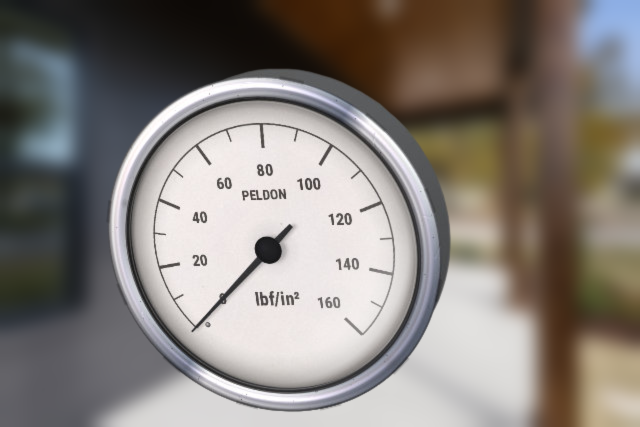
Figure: 0 psi
